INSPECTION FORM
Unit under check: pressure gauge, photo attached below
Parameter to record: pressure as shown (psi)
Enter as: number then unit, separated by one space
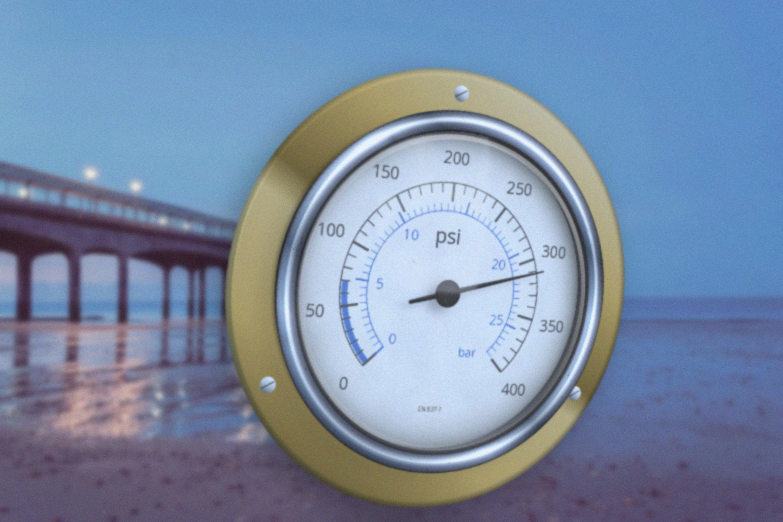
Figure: 310 psi
